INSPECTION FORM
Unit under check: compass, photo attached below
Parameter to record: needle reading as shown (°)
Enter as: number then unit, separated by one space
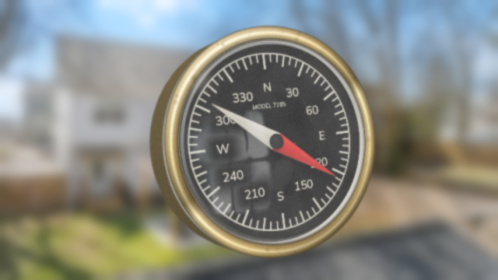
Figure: 125 °
